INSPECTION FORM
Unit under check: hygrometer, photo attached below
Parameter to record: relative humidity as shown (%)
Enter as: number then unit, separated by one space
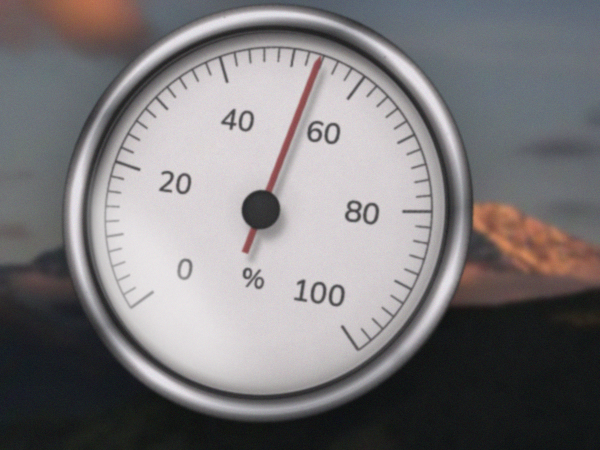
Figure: 54 %
